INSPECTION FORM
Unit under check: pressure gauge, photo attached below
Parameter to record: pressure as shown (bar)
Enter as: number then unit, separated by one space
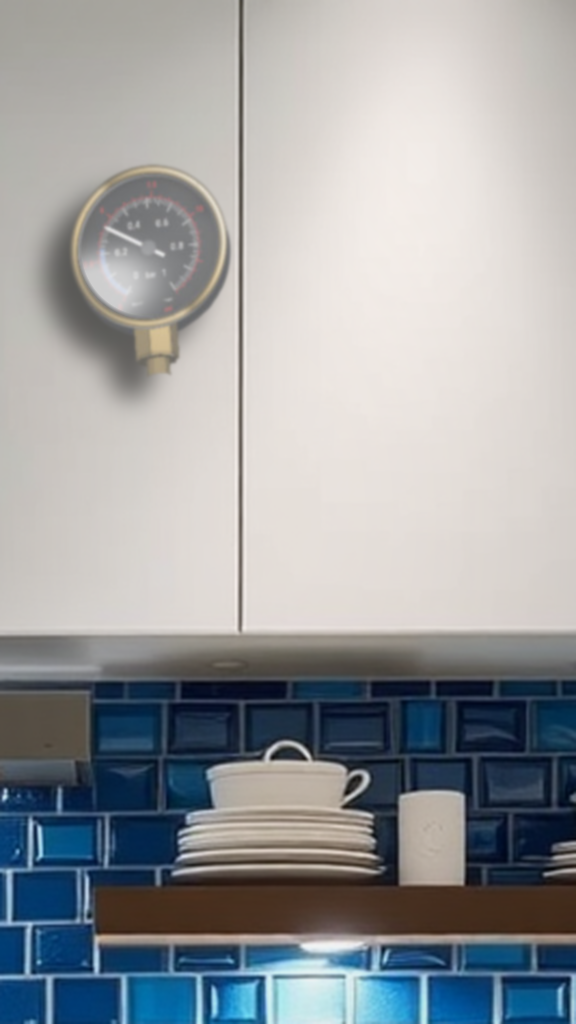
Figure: 0.3 bar
